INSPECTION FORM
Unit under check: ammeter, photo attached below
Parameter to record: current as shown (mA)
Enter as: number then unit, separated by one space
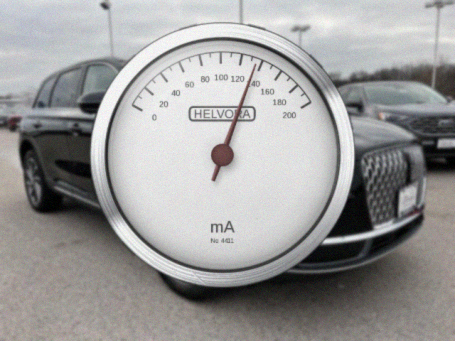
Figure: 135 mA
